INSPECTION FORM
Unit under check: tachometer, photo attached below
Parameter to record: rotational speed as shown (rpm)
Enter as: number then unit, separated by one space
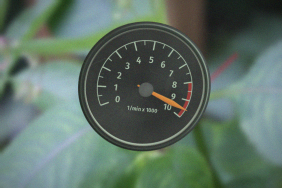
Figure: 9500 rpm
